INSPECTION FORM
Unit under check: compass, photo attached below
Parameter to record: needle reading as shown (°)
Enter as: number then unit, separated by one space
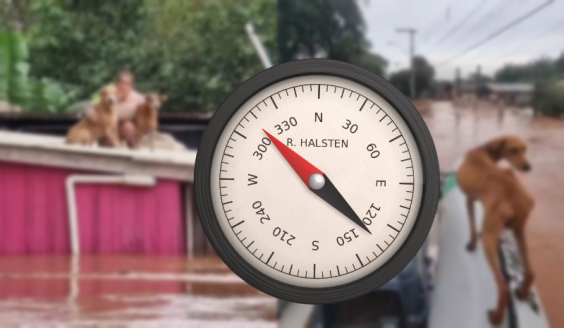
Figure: 312.5 °
